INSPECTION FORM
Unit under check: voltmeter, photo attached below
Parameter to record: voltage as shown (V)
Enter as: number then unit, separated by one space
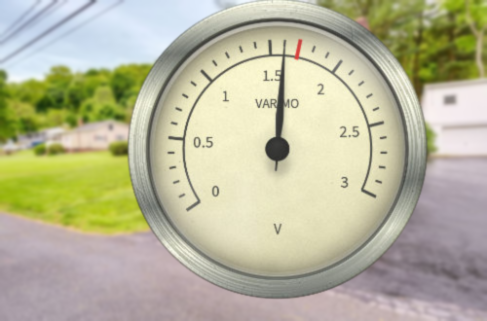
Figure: 1.6 V
